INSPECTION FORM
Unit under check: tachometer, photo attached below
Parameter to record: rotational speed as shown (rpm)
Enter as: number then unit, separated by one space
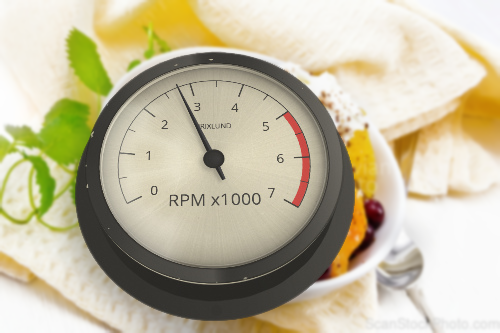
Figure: 2750 rpm
